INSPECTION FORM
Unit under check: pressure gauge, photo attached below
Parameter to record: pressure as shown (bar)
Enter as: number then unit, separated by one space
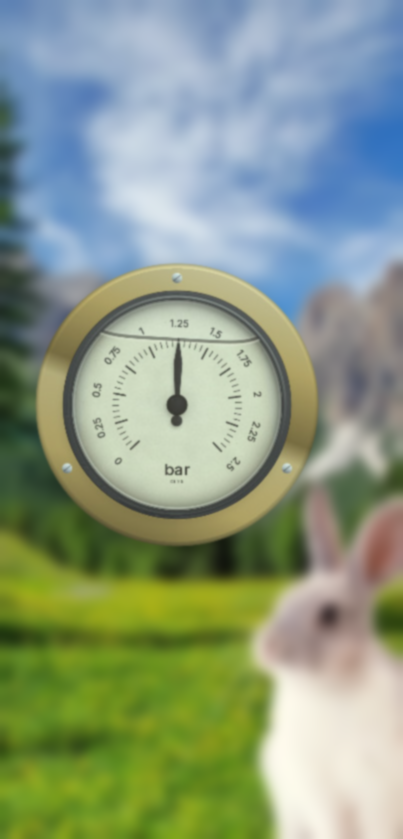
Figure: 1.25 bar
